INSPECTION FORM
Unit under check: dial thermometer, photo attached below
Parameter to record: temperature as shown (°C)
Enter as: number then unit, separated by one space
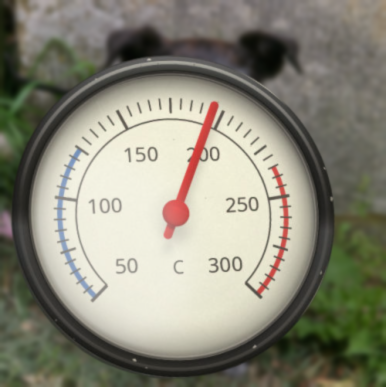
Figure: 195 °C
